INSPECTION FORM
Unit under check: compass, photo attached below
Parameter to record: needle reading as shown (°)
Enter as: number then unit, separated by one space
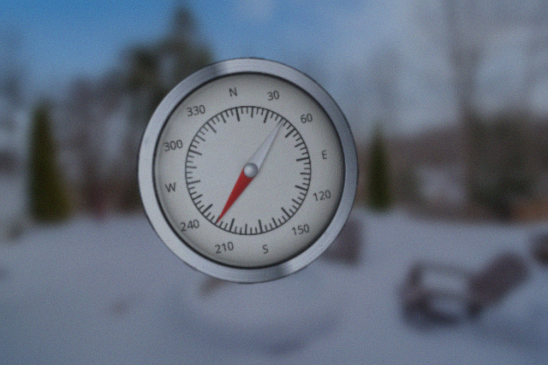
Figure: 225 °
